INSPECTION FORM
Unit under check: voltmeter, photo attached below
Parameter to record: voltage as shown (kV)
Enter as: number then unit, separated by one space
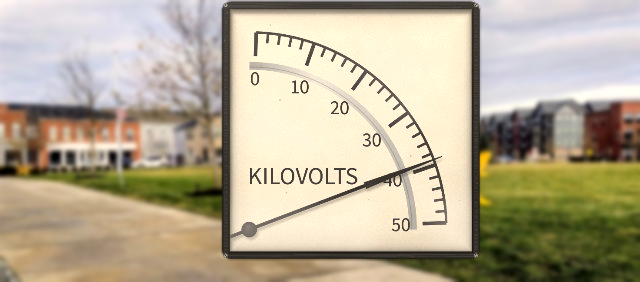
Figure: 39 kV
